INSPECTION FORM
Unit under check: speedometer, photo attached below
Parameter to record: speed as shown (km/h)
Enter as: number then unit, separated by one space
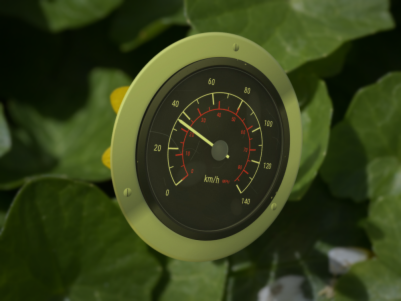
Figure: 35 km/h
